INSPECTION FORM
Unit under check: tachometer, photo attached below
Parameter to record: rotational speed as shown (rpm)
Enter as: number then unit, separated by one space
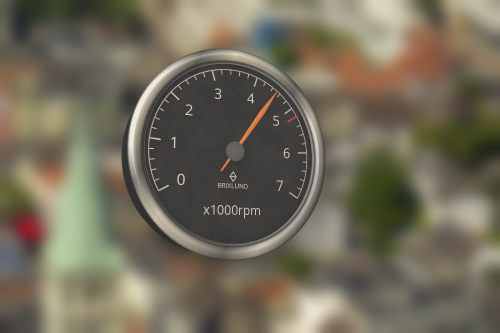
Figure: 4500 rpm
